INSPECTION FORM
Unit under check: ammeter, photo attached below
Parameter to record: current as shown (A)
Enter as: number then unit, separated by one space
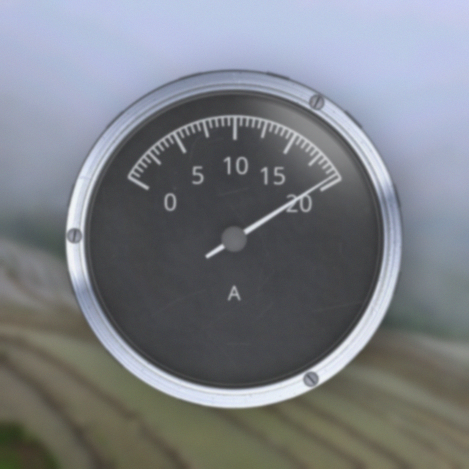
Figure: 19.5 A
